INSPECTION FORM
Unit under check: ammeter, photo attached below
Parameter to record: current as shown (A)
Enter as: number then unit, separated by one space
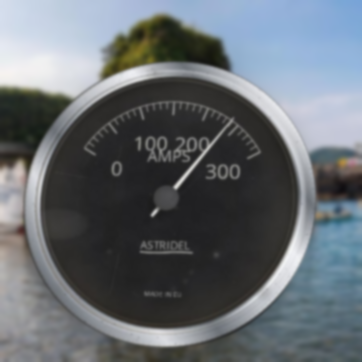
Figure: 240 A
